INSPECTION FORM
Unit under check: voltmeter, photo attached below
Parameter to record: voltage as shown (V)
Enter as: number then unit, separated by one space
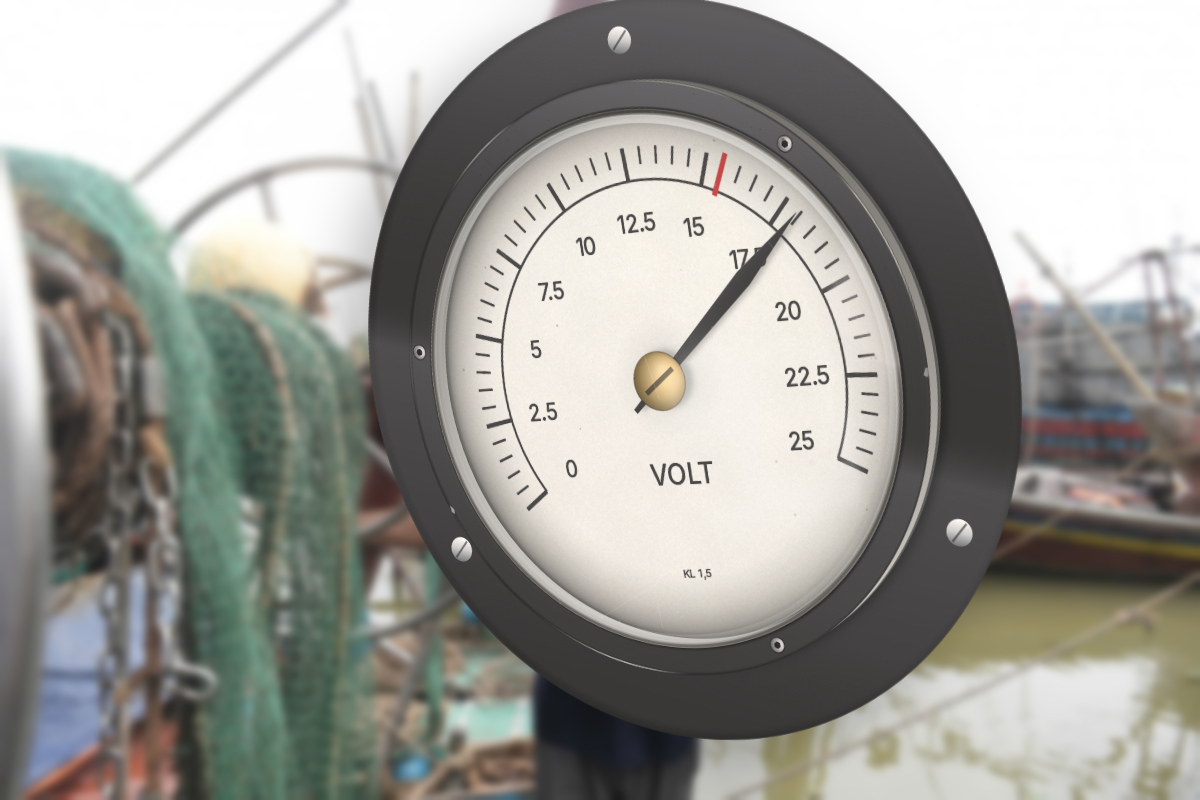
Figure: 18 V
